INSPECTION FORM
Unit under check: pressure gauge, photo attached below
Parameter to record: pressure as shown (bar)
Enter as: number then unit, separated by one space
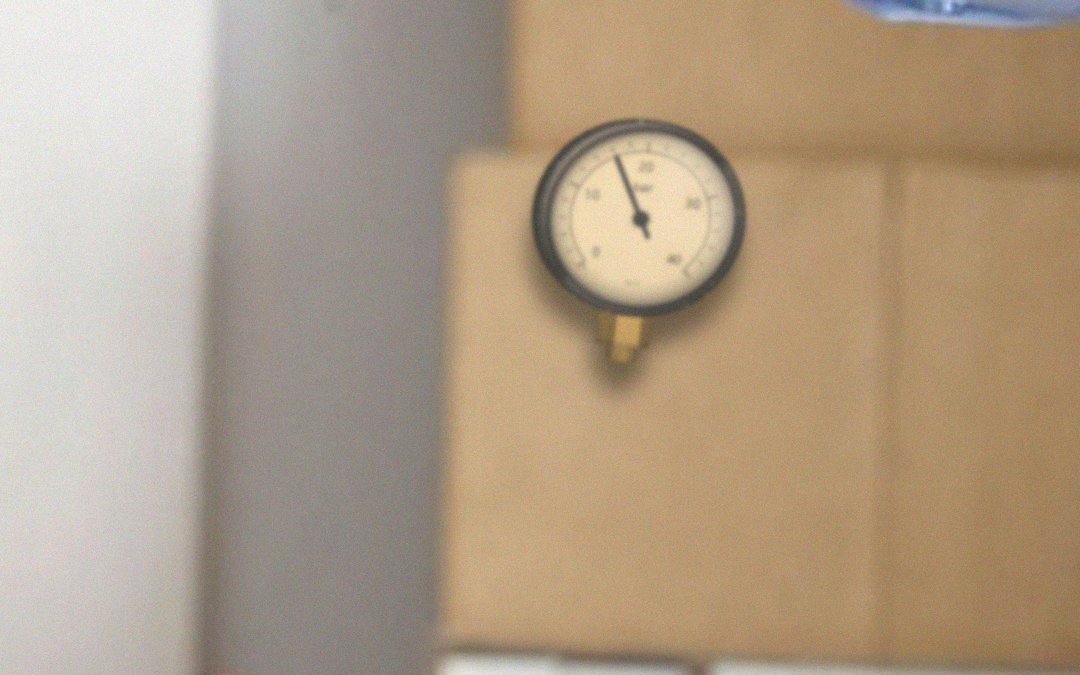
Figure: 16 bar
